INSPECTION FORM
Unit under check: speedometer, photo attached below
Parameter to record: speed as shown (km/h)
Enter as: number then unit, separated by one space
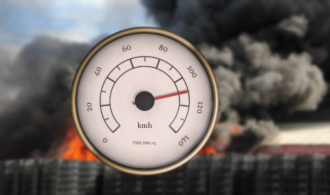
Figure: 110 km/h
